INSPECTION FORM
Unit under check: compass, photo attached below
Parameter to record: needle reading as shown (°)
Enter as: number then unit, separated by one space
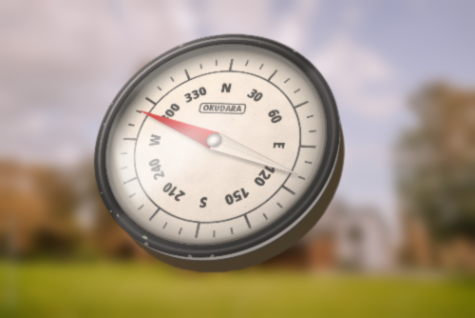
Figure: 290 °
